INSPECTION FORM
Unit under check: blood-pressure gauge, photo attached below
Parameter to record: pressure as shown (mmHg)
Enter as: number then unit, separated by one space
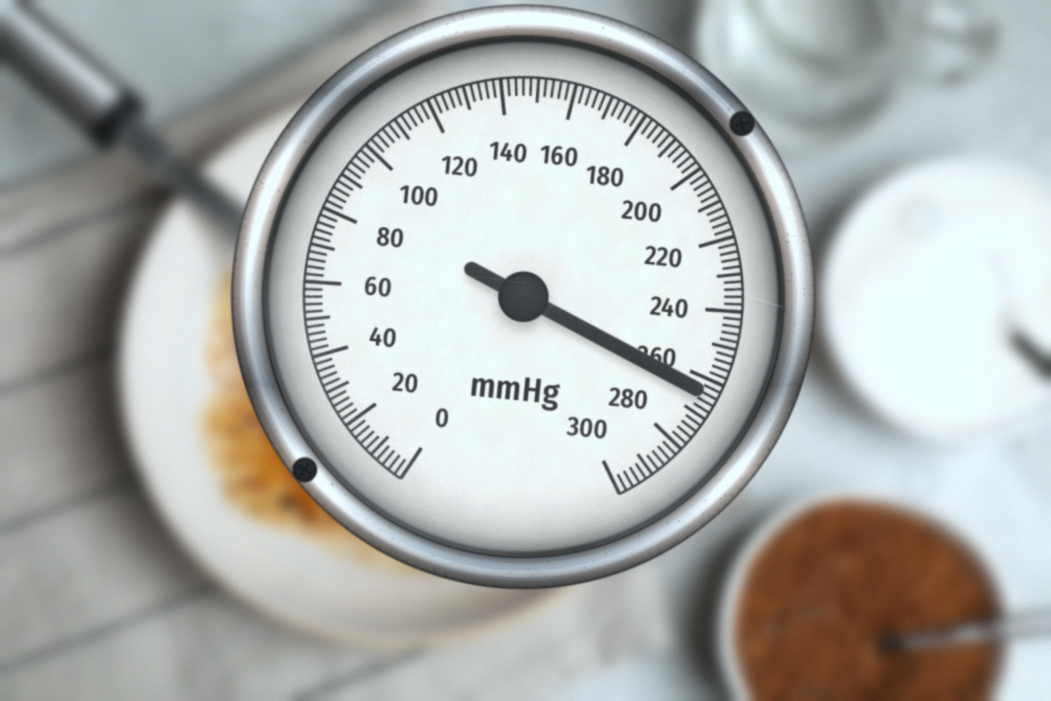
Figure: 264 mmHg
